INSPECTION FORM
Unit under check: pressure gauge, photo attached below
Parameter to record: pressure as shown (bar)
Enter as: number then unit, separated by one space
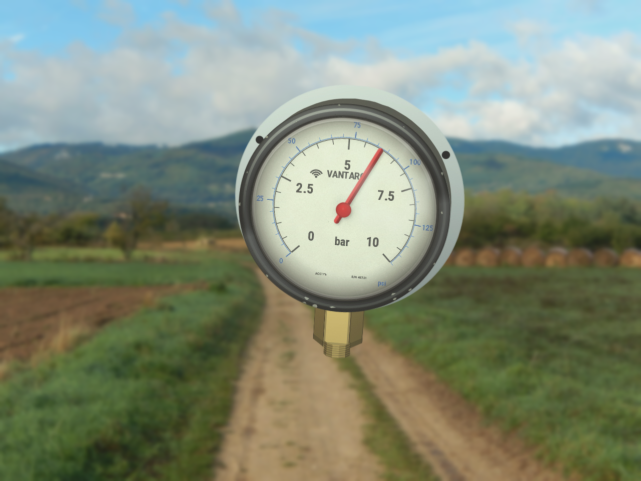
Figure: 6 bar
